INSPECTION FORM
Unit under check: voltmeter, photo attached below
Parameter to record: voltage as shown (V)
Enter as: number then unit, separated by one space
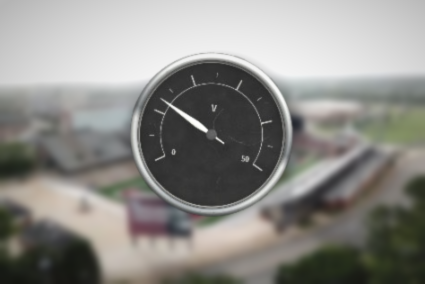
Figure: 12.5 V
